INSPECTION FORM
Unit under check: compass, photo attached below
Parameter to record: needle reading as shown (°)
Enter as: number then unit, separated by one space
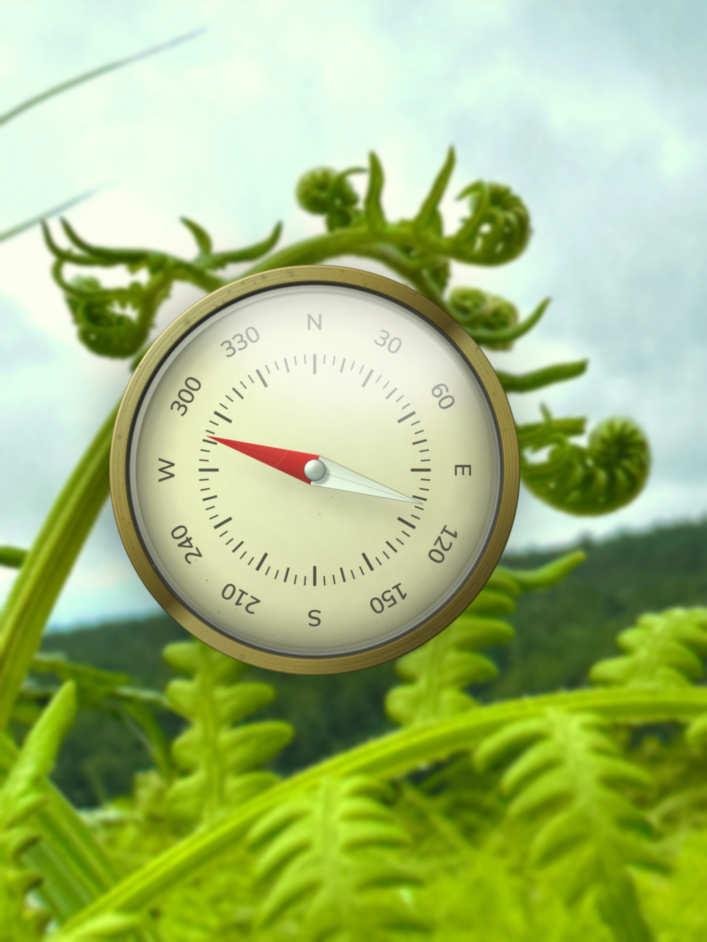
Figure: 287.5 °
